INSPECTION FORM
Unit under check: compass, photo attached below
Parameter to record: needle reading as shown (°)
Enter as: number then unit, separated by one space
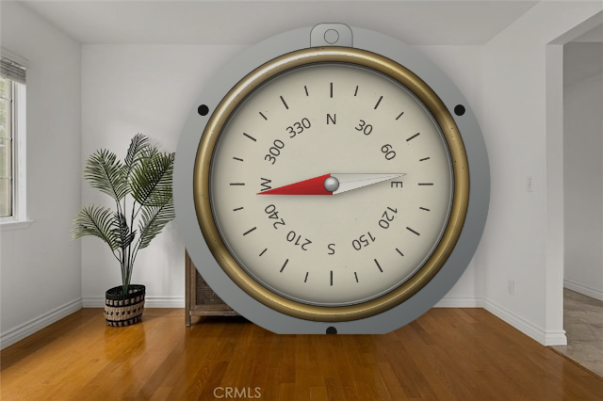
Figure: 262.5 °
